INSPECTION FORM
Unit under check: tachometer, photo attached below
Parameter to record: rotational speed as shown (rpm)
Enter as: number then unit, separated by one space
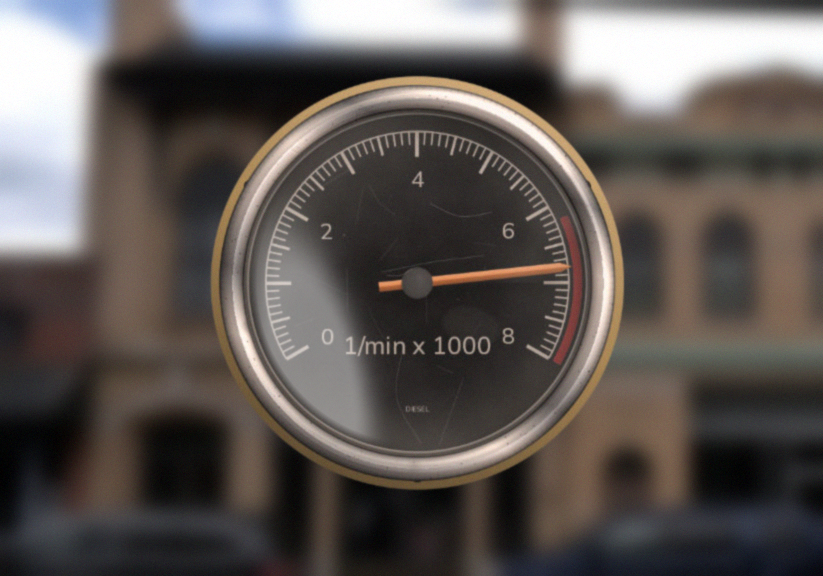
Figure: 6800 rpm
